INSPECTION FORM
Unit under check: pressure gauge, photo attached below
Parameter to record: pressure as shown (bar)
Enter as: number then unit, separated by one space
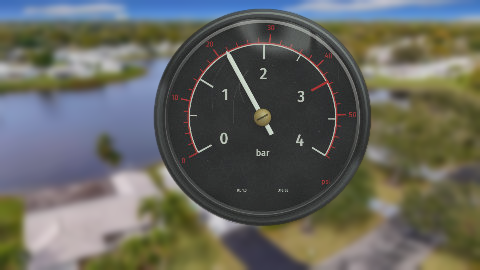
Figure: 1.5 bar
